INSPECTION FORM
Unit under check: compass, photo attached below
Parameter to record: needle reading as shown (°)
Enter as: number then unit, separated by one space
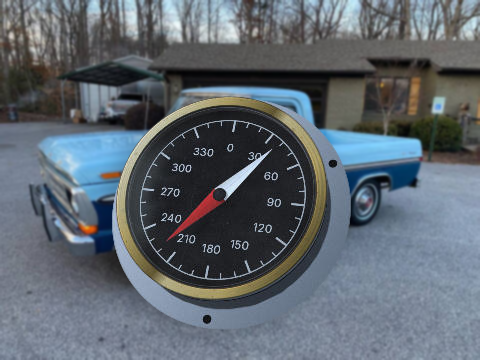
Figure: 220 °
